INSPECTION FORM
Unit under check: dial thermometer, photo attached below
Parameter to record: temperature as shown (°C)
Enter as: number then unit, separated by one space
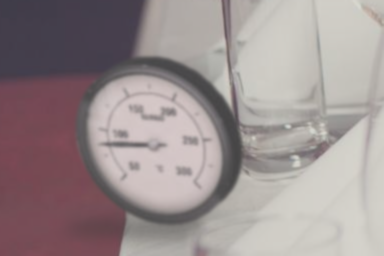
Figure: 87.5 °C
